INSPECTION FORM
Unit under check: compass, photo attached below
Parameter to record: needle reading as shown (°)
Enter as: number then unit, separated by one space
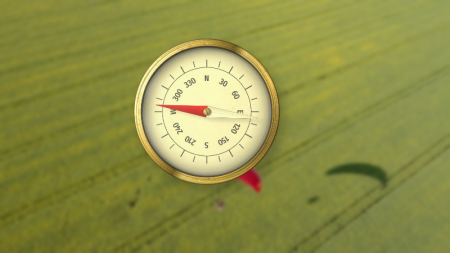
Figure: 277.5 °
